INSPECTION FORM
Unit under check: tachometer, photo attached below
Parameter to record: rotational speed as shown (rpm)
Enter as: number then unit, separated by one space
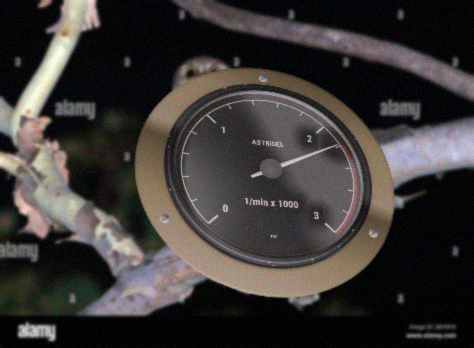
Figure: 2200 rpm
